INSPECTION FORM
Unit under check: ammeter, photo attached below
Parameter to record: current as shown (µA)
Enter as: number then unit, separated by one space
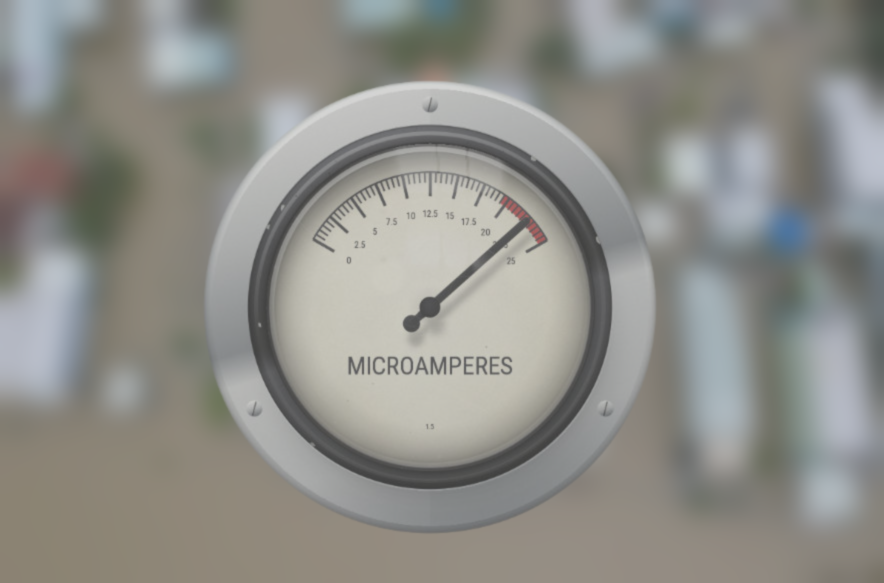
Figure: 22.5 µA
